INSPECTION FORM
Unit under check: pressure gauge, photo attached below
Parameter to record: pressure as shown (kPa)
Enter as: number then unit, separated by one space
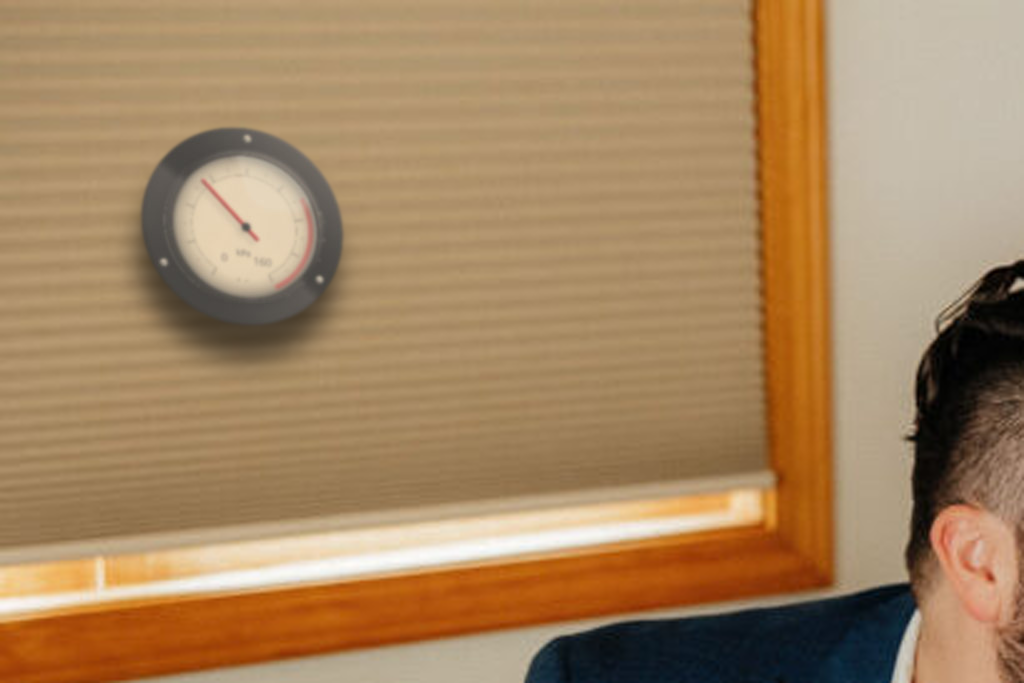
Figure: 55 kPa
